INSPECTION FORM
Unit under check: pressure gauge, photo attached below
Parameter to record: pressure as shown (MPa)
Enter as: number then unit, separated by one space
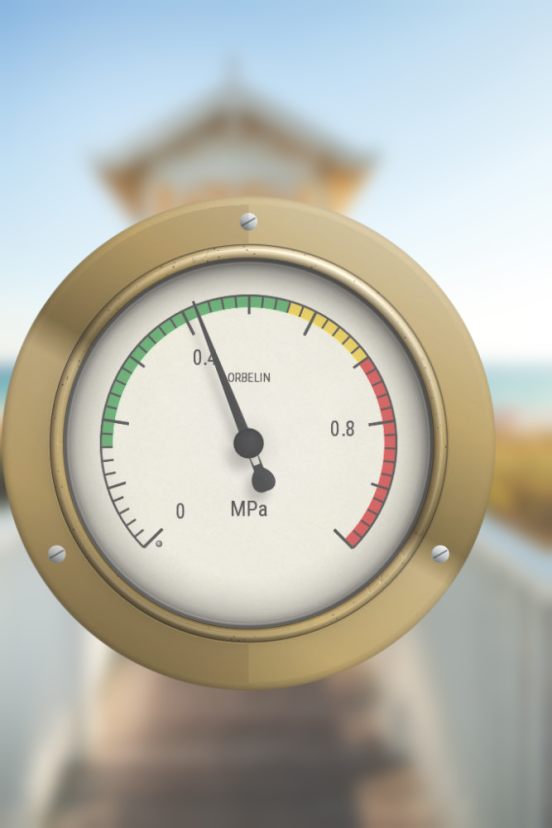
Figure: 0.42 MPa
